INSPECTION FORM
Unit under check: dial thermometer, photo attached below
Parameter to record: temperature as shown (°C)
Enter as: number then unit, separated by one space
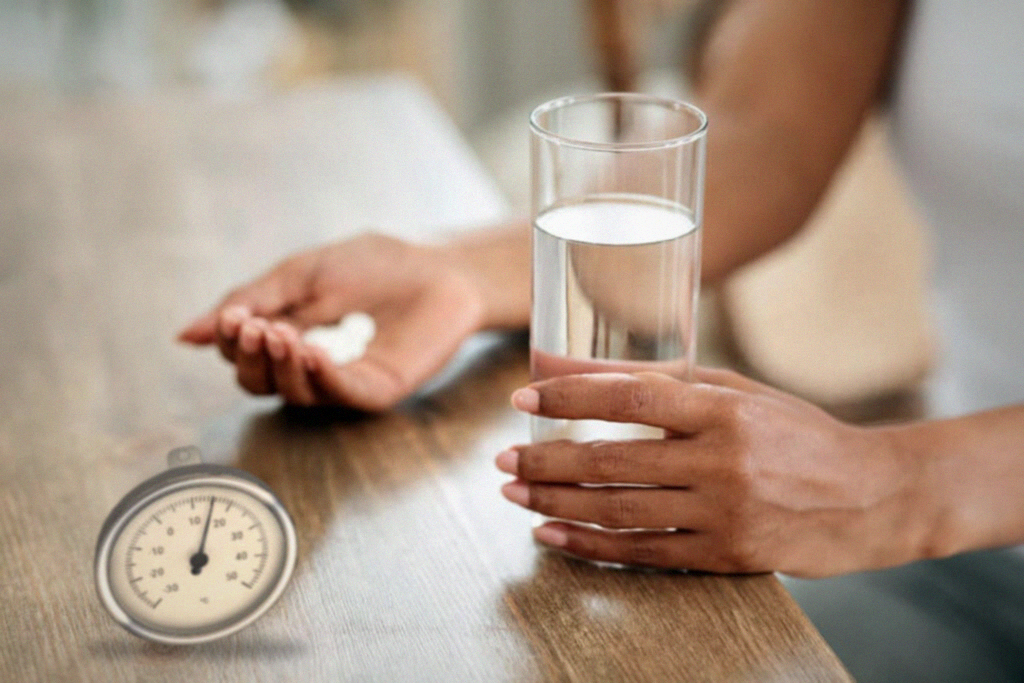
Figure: 15 °C
